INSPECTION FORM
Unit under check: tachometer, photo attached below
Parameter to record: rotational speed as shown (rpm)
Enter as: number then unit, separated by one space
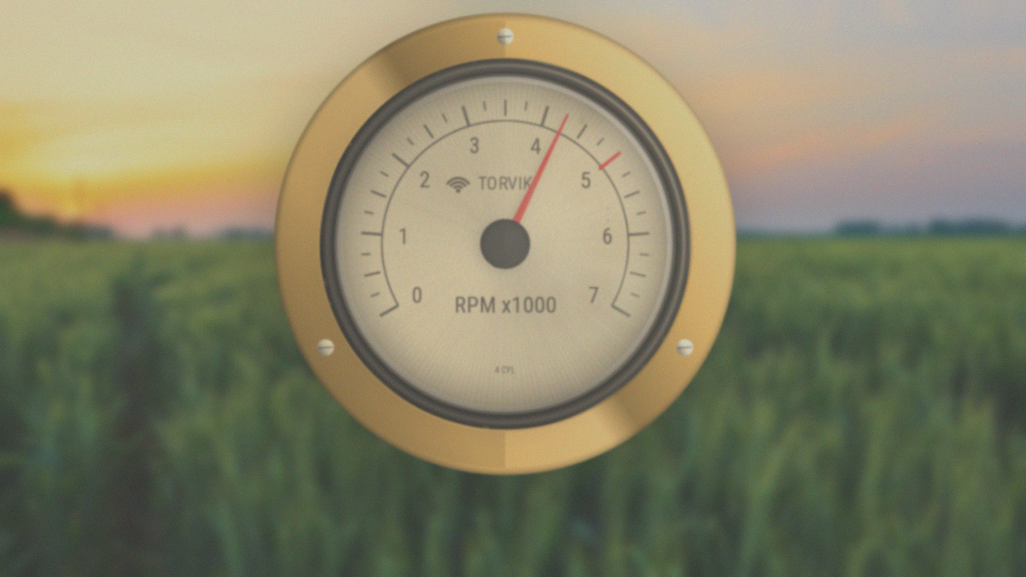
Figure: 4250 rpm
